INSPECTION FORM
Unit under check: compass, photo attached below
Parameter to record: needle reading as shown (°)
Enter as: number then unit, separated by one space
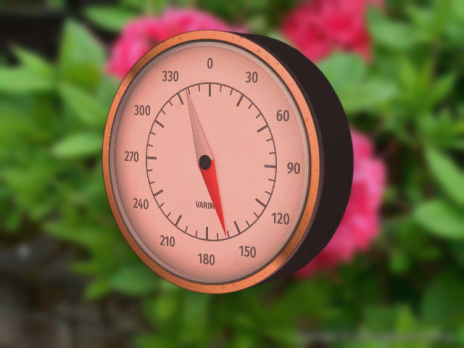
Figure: 160 °
